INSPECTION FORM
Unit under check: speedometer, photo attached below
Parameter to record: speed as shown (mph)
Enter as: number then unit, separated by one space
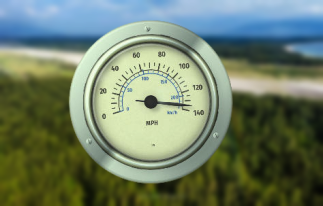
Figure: 135 mph
